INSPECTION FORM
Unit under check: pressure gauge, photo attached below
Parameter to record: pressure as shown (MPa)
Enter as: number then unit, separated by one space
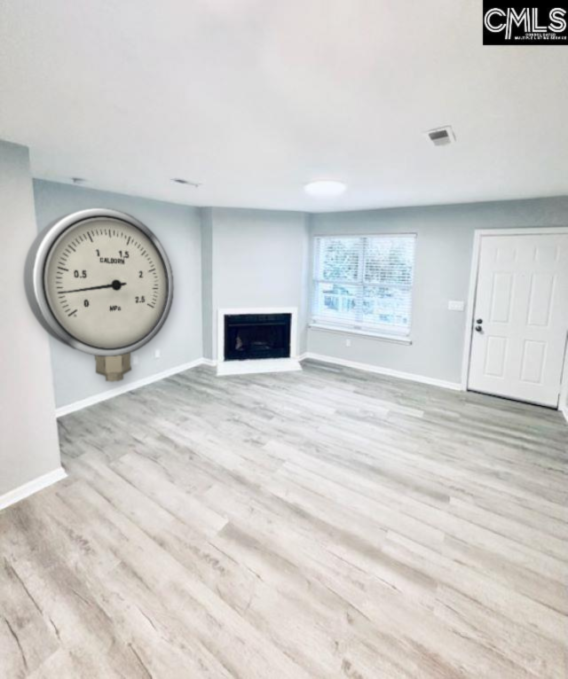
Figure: 0.25 MPa
